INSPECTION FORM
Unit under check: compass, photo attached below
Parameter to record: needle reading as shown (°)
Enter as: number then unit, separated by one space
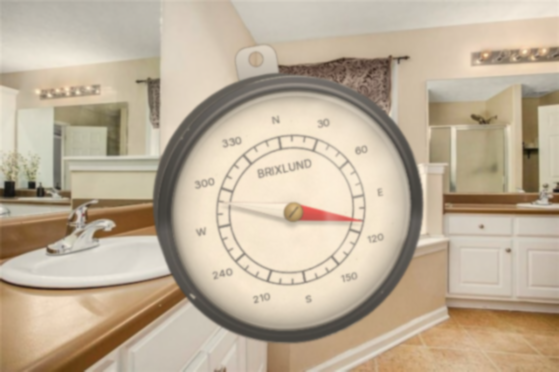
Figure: 110 °
